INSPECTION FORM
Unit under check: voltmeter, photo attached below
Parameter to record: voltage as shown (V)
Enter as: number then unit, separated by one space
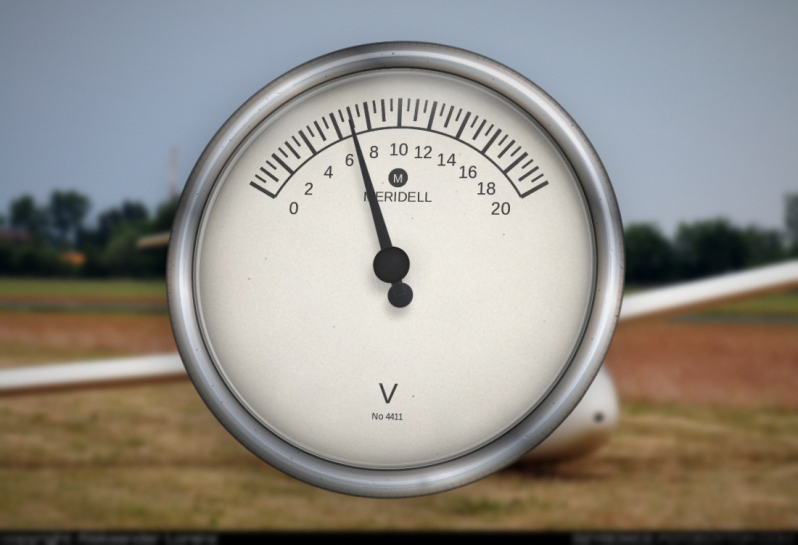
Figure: 7 V
